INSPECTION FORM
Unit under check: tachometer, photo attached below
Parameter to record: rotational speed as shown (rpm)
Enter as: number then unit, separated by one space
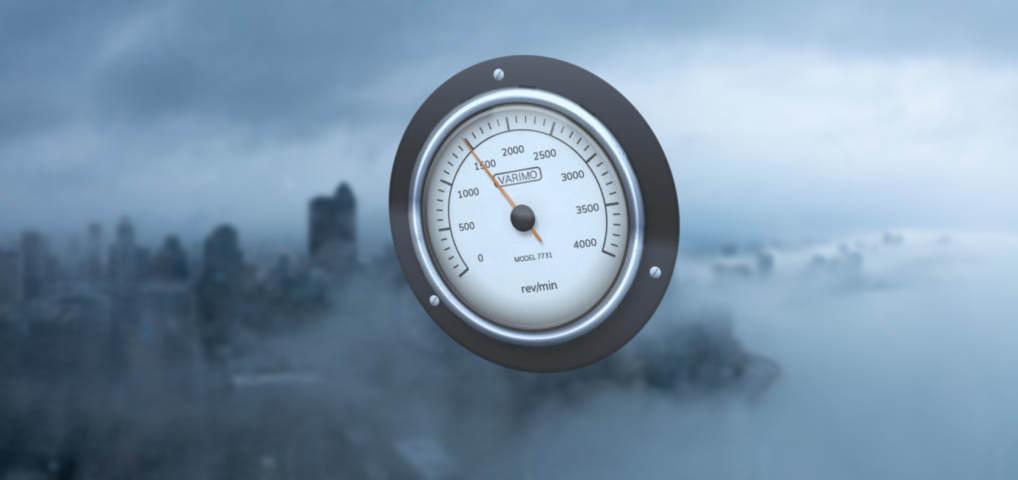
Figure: 1500 rpm
